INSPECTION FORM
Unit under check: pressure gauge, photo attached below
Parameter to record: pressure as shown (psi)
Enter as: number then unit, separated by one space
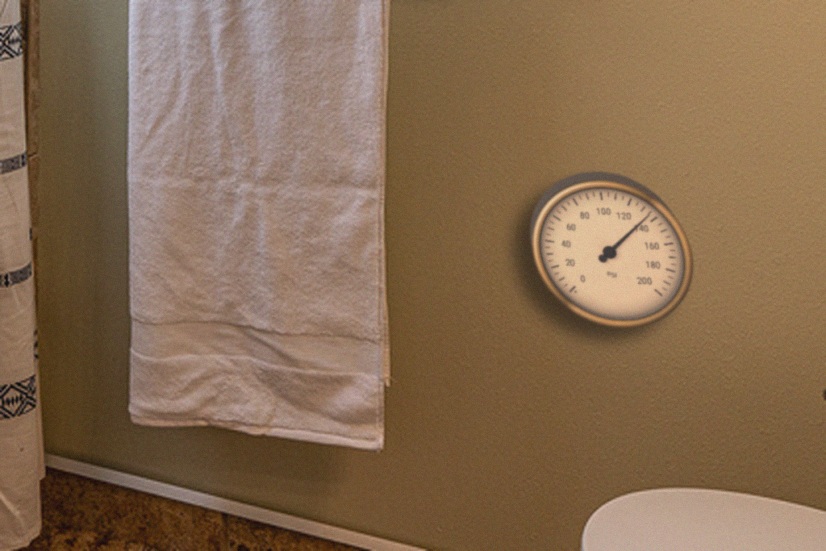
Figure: 135 psi
